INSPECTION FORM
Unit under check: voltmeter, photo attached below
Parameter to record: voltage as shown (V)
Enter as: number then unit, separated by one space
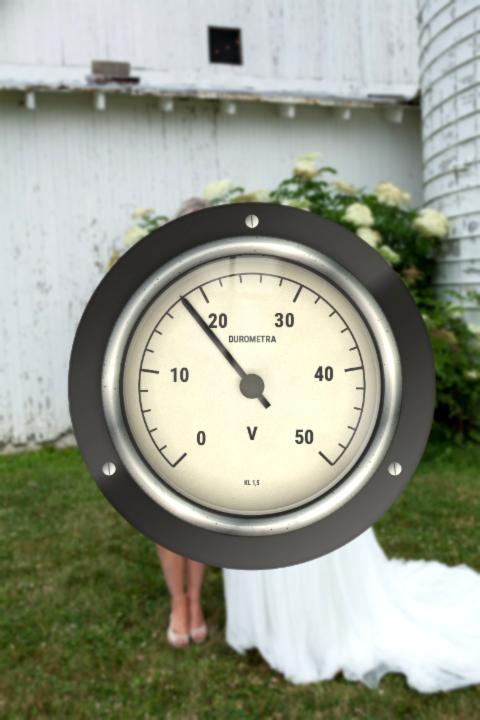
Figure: 18 V
